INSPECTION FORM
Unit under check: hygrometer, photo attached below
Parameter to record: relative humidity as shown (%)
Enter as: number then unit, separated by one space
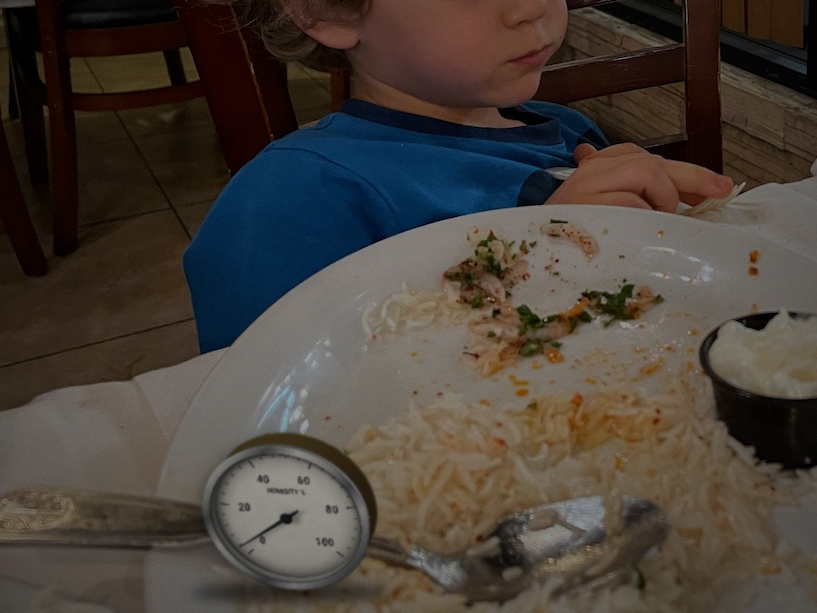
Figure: 4 %
